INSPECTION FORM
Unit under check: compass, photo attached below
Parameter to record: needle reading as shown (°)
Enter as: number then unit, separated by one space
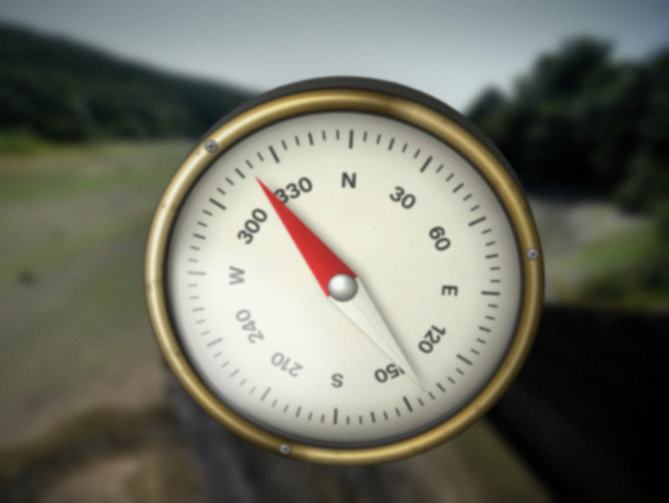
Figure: 320 °
